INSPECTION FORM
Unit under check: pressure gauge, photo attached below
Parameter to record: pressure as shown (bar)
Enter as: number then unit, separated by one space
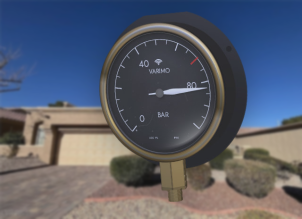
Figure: 82.5 bar
